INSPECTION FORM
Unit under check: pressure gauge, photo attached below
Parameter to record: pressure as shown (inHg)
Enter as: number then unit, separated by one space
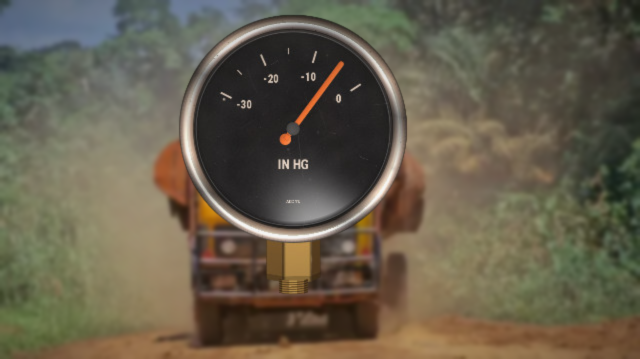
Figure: -5 inHg
